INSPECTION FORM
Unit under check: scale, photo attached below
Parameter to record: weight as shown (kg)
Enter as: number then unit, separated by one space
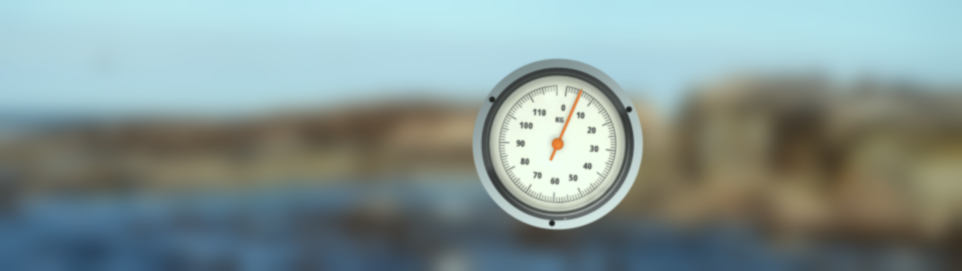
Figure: 5 kg
